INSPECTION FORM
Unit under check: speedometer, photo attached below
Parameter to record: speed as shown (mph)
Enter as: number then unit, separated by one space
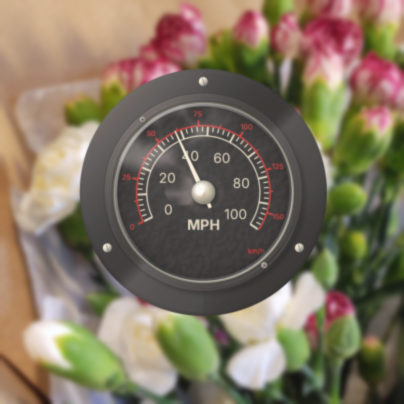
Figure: 38 mph
